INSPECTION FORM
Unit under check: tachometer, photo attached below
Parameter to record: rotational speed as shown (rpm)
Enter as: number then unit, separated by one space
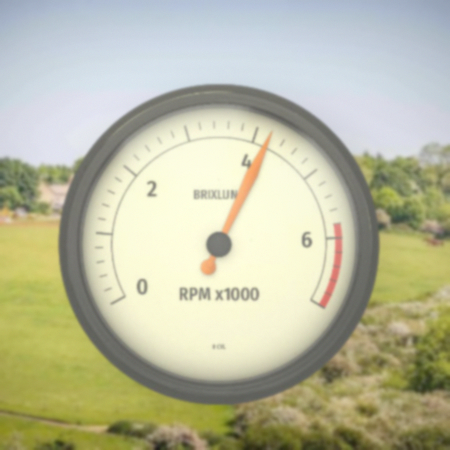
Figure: 4200 rpm
